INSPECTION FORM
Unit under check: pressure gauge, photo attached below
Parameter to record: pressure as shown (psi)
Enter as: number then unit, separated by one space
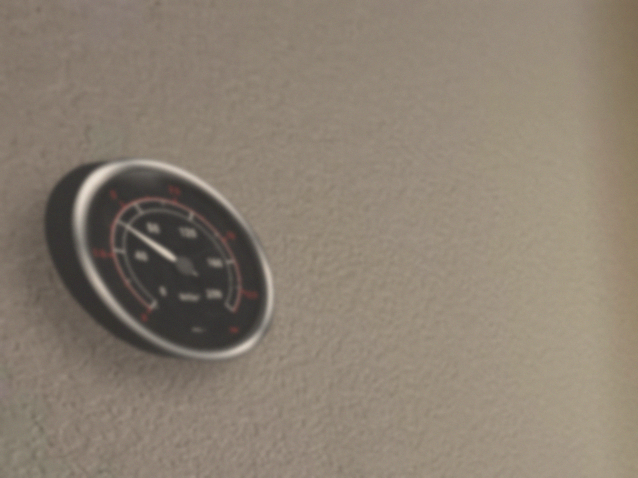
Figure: 60 psi
